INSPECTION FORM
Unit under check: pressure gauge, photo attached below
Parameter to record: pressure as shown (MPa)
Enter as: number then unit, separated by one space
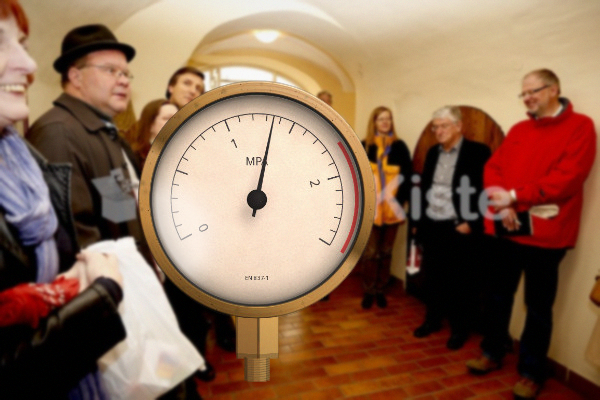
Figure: 1.35 MPa
